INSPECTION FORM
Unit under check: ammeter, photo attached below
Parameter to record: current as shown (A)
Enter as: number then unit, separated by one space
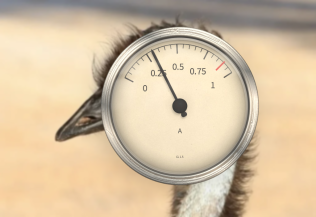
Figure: 0.3 A
